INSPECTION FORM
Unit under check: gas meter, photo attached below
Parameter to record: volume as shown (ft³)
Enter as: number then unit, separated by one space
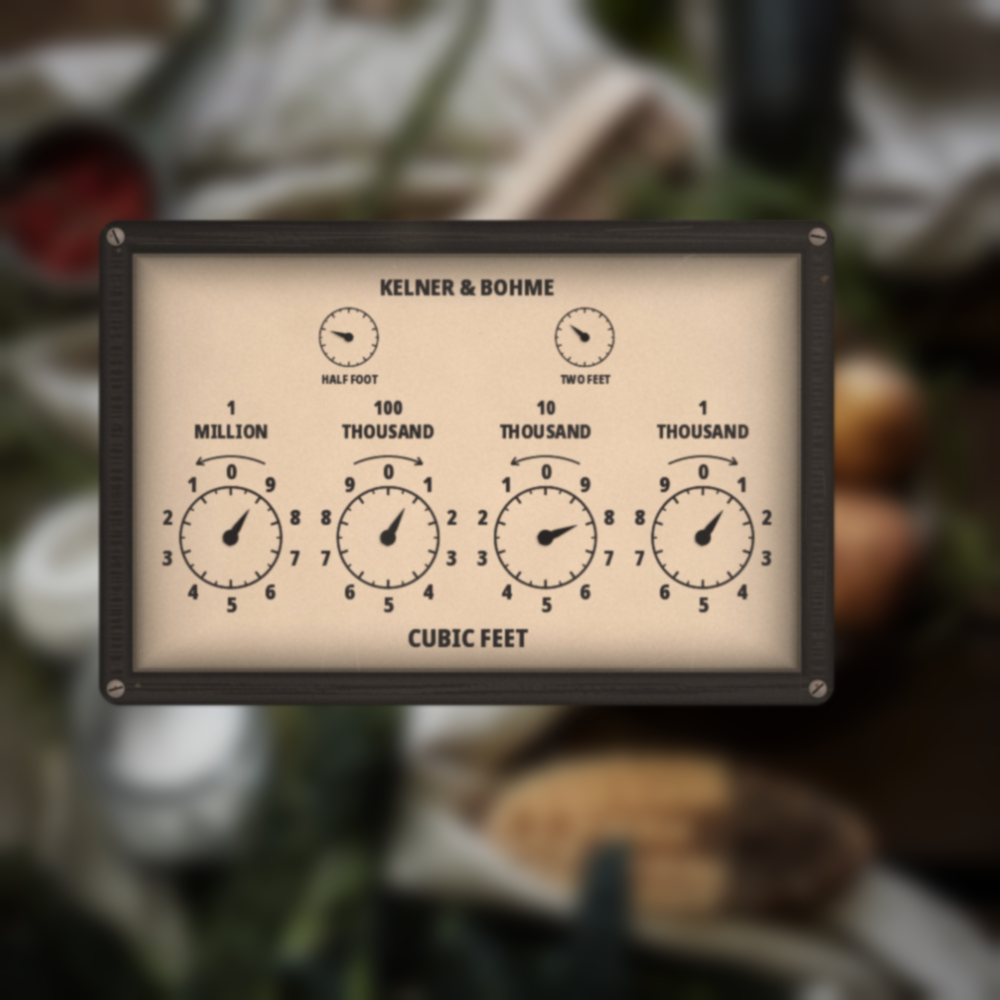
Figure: 908100 ft³
